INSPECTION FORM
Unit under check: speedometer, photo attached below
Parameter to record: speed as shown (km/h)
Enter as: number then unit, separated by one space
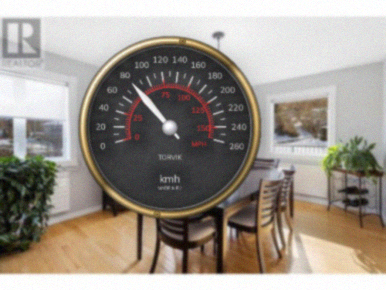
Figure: 80 km/h
